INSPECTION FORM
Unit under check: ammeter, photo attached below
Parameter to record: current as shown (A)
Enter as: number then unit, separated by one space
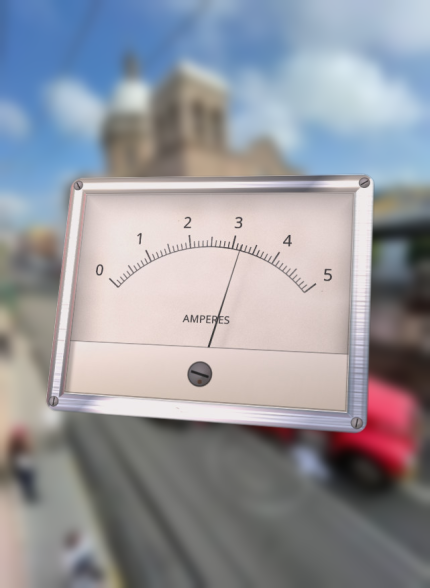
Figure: 3.2 A
